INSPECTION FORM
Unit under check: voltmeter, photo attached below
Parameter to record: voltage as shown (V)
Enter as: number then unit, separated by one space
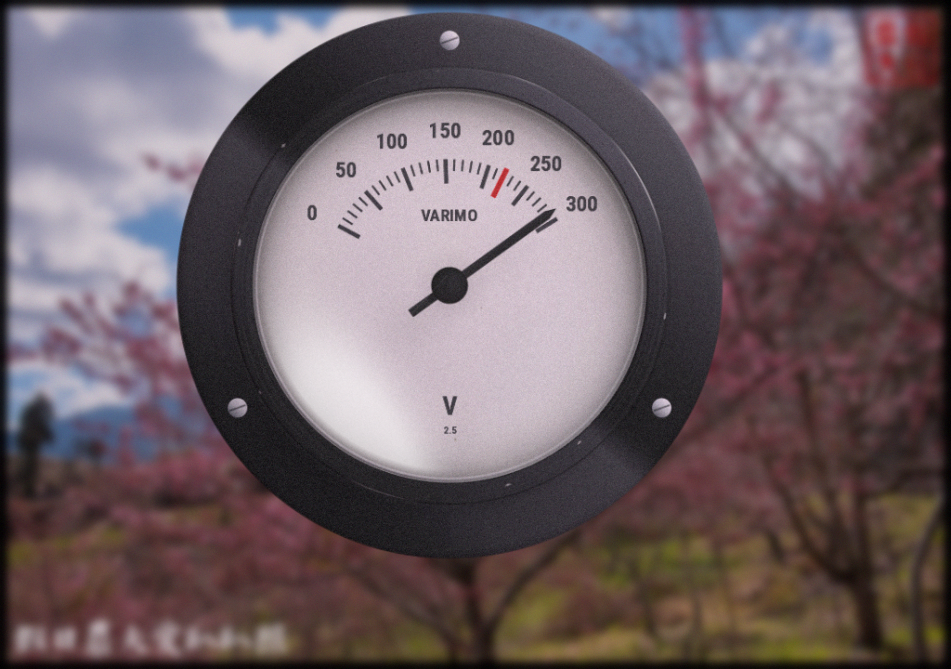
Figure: 290 V
